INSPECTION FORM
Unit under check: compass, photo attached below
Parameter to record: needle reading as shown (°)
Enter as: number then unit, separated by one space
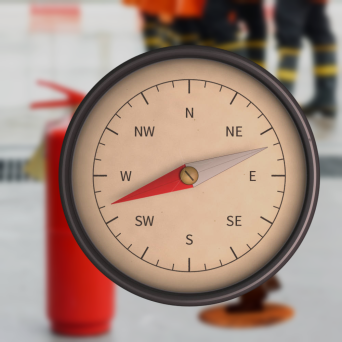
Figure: 250 °
